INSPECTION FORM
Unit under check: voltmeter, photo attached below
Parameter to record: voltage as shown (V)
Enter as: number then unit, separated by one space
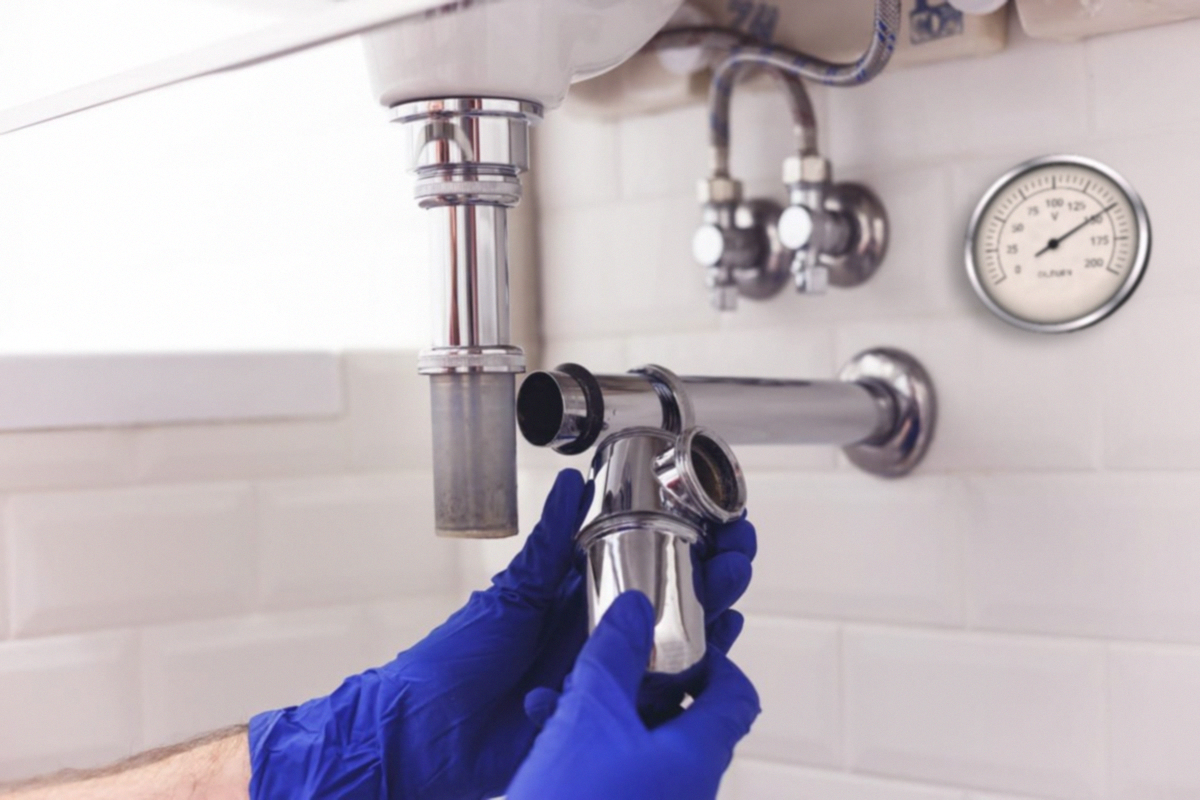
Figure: 150 V
